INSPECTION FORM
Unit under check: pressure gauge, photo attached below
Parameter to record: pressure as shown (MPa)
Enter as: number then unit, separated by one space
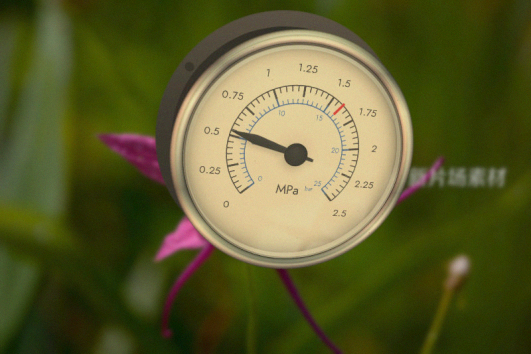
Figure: 0.55 MPa
